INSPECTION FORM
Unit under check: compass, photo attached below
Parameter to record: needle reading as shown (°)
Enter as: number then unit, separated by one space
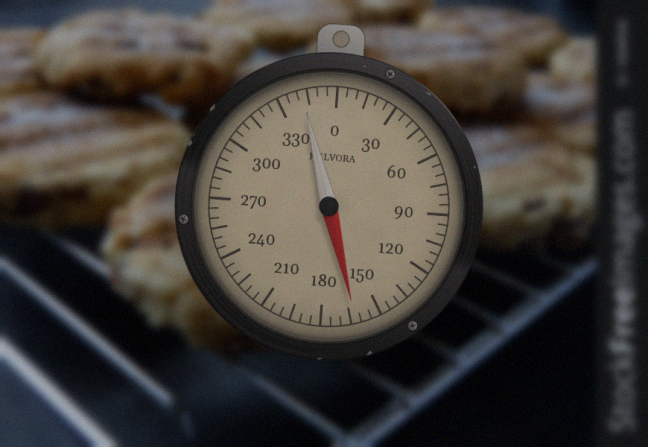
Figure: 162.5 °
